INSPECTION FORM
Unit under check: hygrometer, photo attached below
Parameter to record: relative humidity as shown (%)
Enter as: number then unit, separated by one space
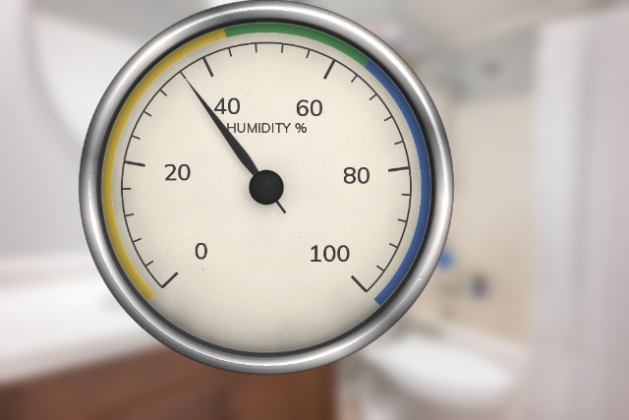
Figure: 36 %
